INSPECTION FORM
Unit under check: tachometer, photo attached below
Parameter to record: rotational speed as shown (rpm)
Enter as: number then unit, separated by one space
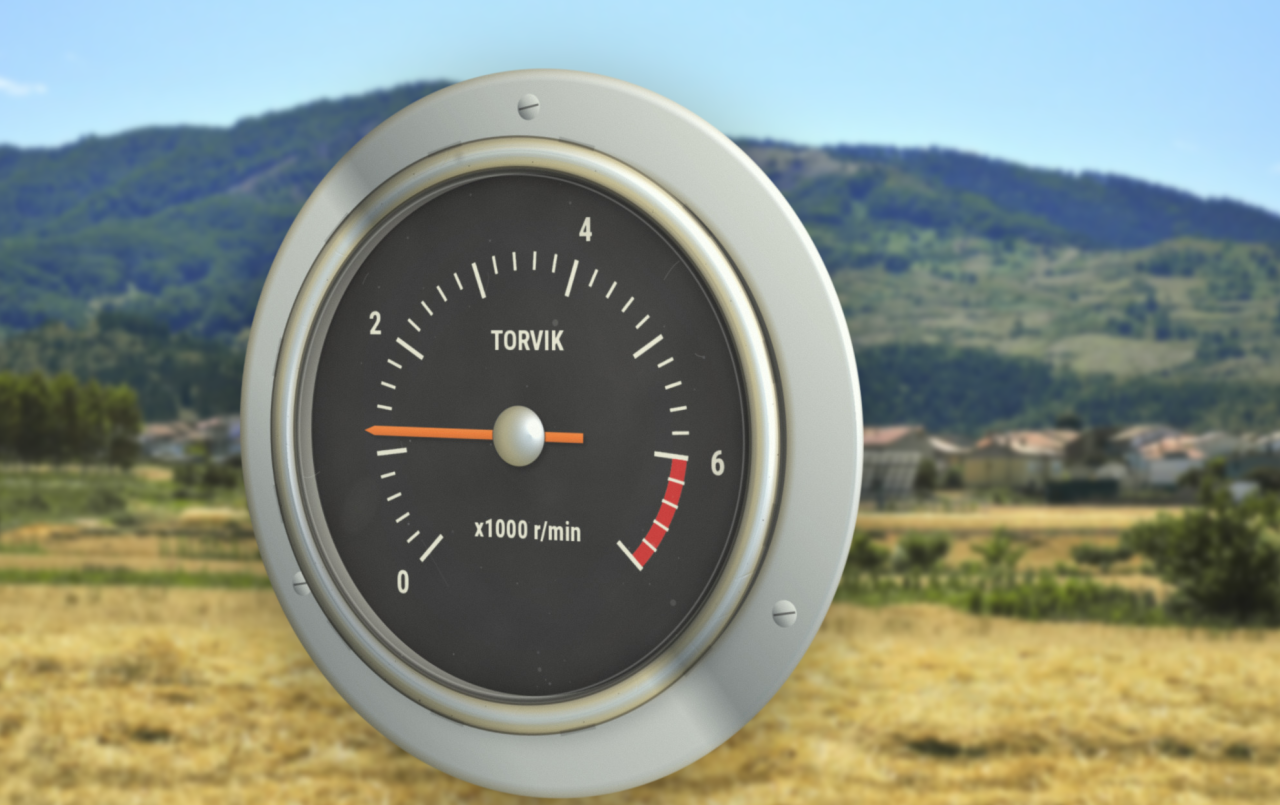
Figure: 1200 rpm
